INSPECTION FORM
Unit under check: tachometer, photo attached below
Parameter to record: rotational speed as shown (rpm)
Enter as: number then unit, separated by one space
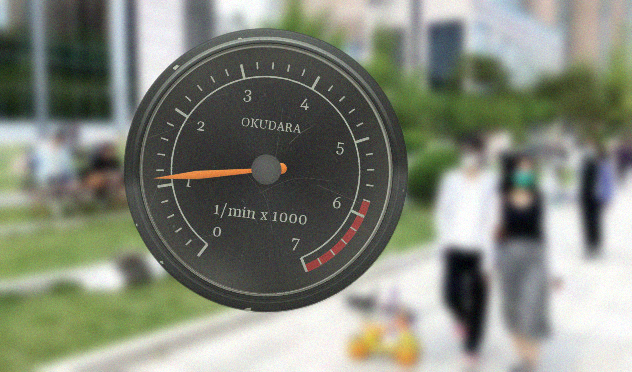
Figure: 1100 rpm
